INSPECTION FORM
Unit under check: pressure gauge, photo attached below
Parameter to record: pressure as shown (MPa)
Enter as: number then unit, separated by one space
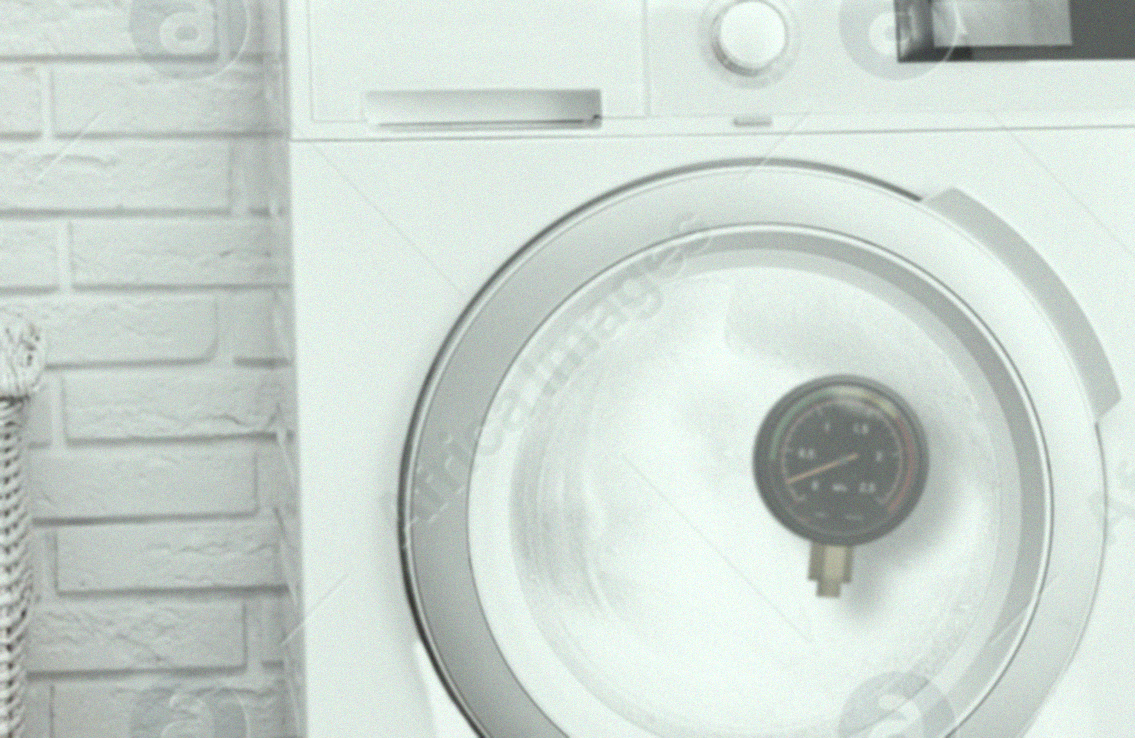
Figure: 0.2 MPa
